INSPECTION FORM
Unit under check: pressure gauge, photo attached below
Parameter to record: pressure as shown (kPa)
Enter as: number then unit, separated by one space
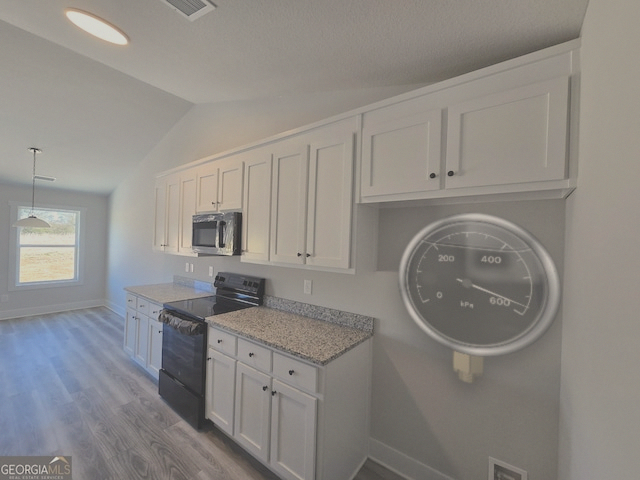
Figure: 575 kPa
